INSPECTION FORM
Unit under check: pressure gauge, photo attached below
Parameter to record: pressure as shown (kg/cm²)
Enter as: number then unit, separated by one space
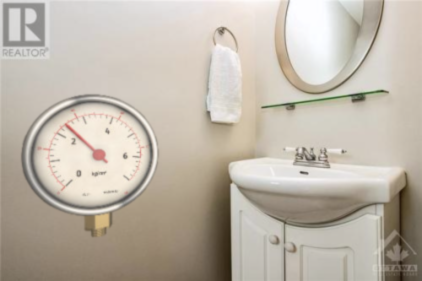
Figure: 2.4 kg/cm²
